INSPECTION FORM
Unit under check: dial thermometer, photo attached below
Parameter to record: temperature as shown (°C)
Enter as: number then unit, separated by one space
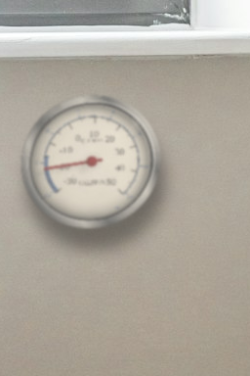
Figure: -20 °C
